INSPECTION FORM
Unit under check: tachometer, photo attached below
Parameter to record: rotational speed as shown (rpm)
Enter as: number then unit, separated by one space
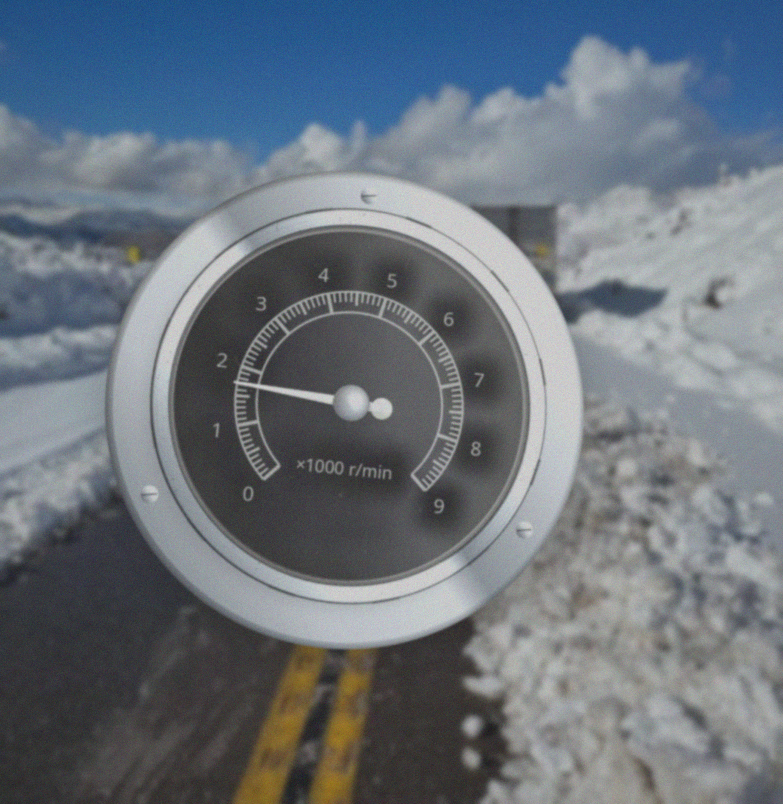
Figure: 1700 rpm
